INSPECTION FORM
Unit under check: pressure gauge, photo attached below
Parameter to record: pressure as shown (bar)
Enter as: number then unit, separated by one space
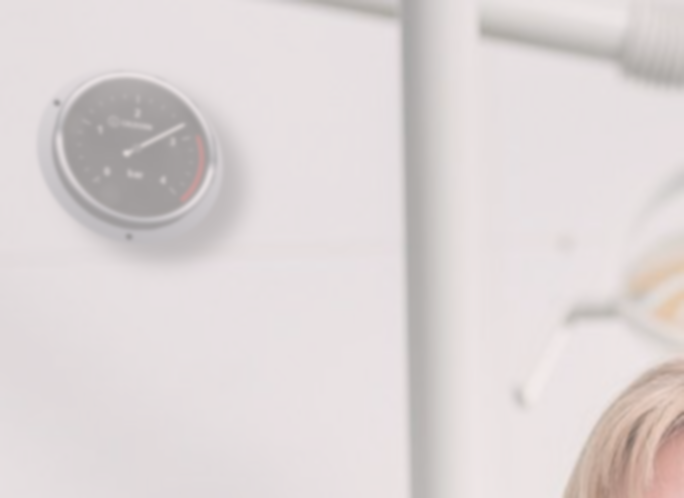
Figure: 2.8 bar
